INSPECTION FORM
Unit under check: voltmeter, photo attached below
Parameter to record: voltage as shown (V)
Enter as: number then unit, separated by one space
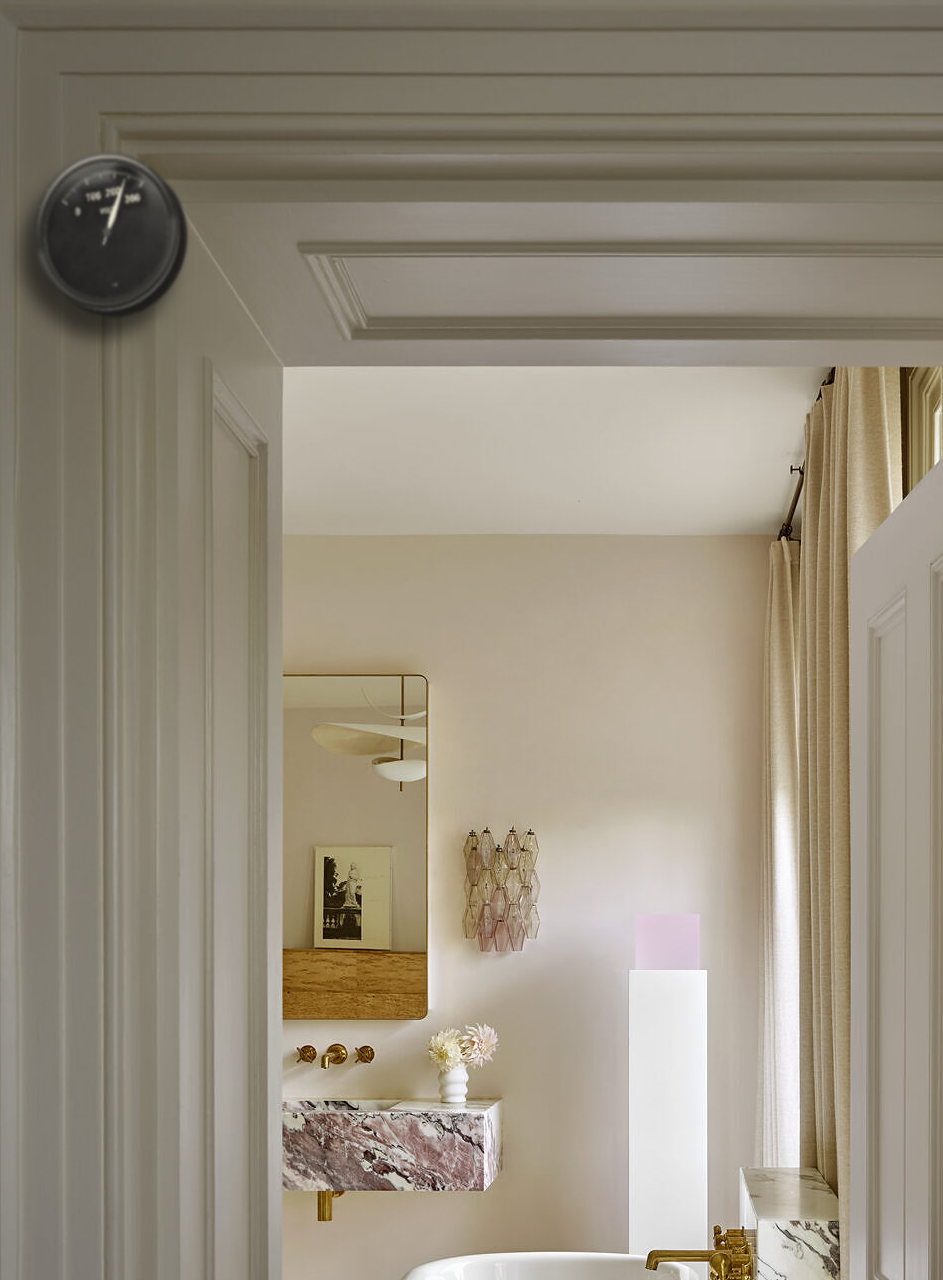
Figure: 250 V
